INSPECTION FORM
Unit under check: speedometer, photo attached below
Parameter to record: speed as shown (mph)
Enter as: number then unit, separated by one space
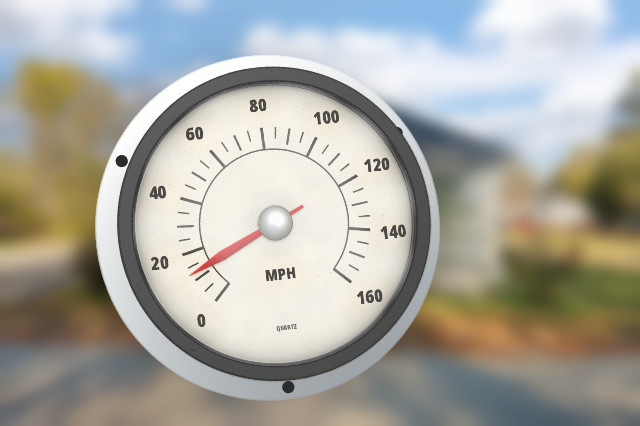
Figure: 12.5 mph
